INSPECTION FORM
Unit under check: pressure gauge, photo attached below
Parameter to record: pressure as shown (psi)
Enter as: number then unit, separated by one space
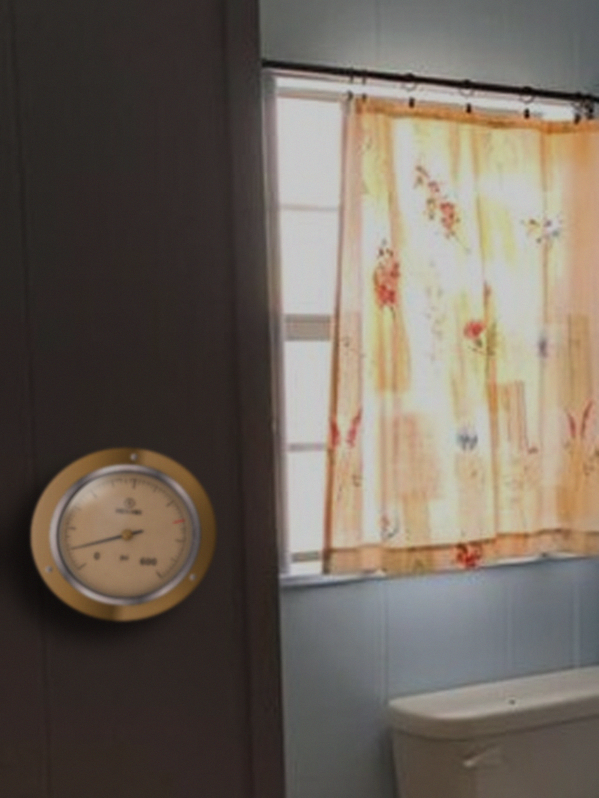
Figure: 50 psi
